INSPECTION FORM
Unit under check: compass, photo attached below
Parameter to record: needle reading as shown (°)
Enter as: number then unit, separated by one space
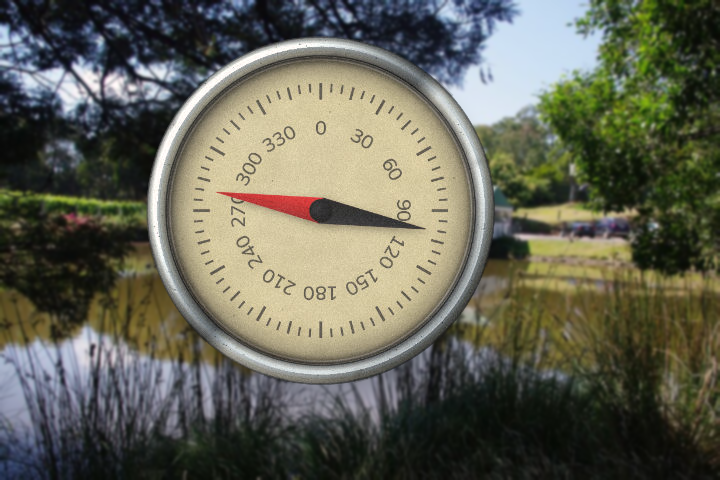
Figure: 280 °
